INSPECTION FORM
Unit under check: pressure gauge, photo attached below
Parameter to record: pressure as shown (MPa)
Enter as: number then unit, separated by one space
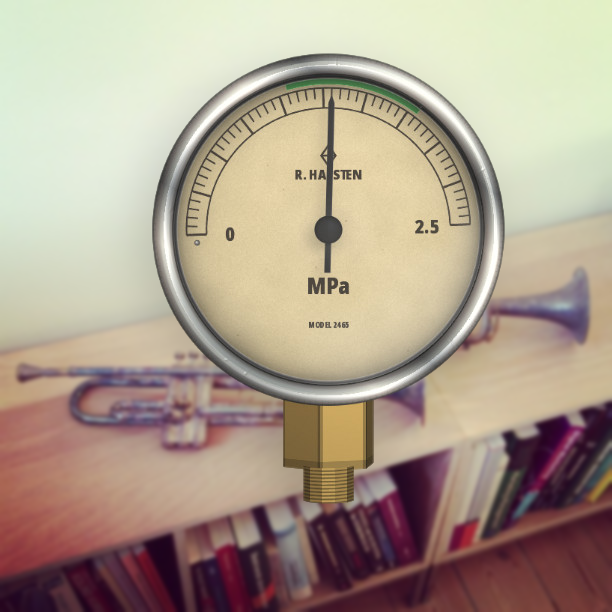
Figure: 1.3 MPa
